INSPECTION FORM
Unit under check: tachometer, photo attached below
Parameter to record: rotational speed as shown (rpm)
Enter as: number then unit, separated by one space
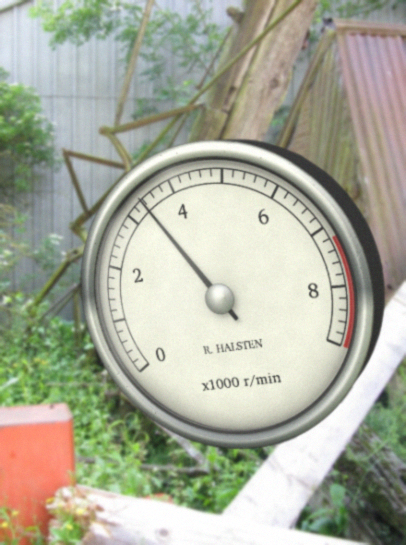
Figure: 3400 rpm
